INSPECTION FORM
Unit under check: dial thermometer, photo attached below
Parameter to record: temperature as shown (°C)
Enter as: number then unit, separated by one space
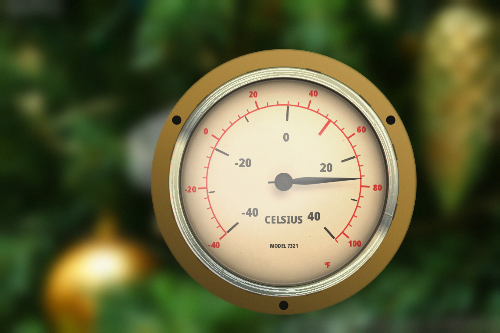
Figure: 25 °C
